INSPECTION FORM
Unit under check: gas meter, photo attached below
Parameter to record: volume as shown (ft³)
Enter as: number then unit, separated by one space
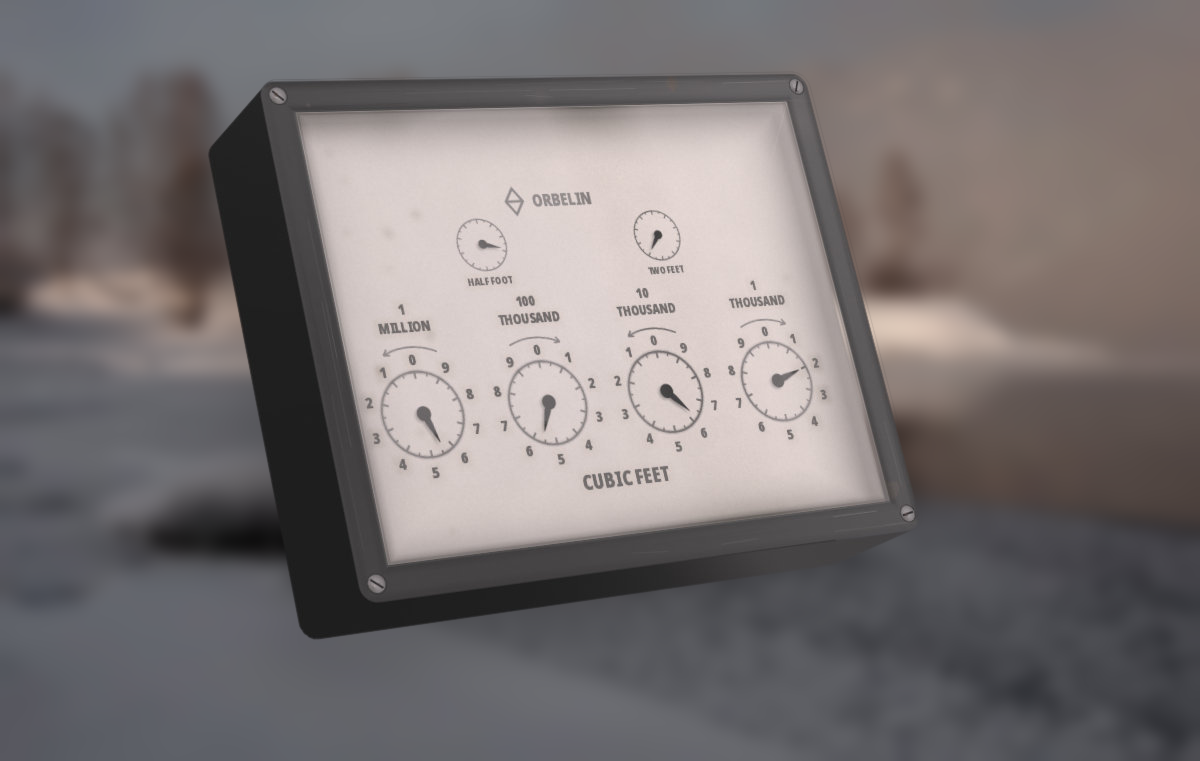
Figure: 556200 ft³
